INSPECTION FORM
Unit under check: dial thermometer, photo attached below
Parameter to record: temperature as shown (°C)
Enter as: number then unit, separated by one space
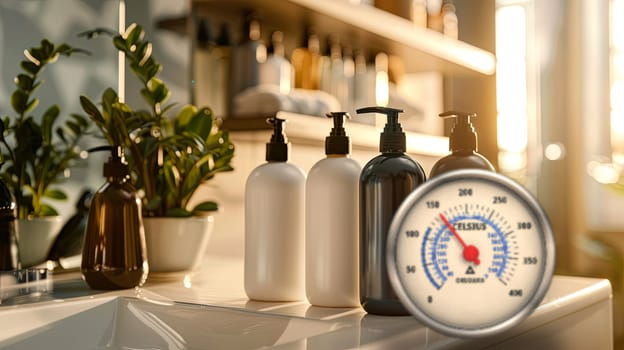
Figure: 150 °C
